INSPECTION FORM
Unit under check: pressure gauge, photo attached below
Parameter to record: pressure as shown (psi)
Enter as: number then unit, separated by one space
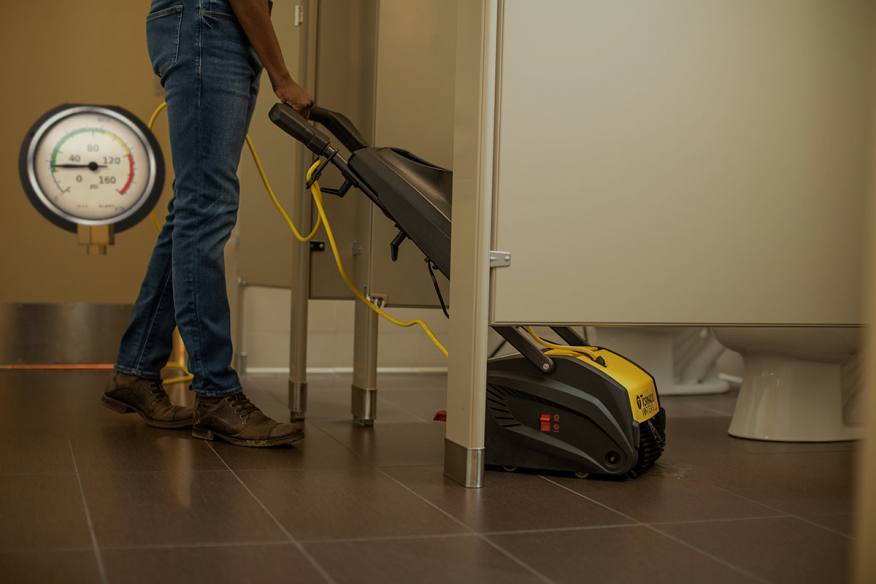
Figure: 25 psi
